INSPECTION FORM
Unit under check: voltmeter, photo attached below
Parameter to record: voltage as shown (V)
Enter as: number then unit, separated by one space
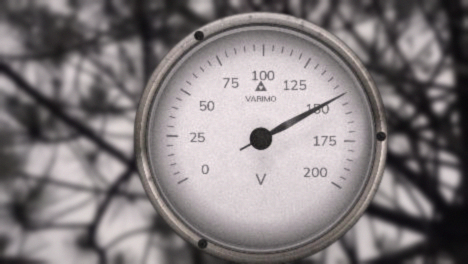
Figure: 150 V
